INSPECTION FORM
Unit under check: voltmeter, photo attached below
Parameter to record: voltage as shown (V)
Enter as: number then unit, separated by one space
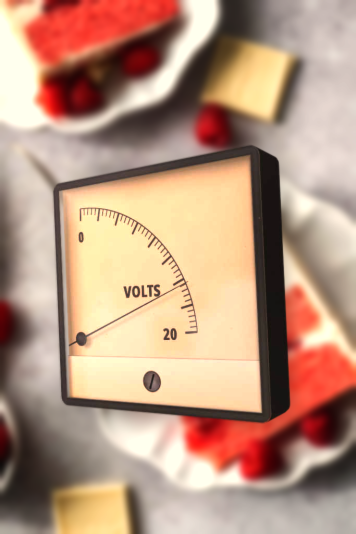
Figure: 15.5 V
